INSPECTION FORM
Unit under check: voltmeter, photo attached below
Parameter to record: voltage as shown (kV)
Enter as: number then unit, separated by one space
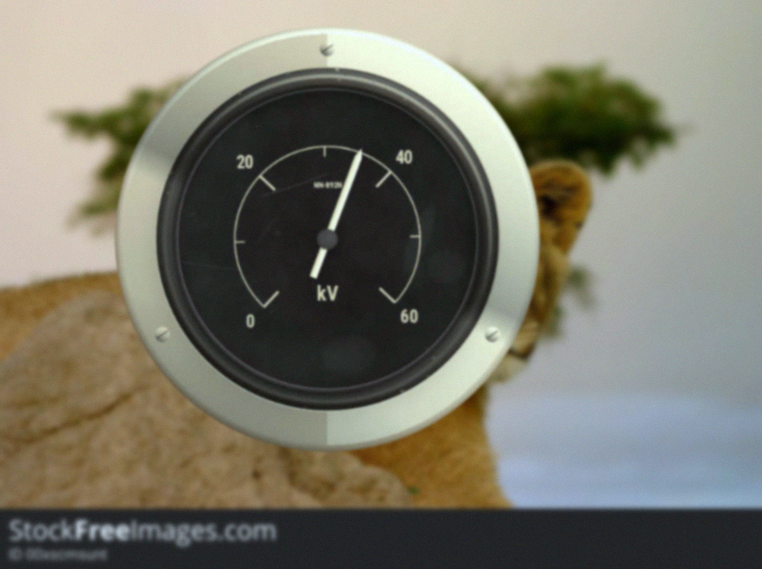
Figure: 35 kV
